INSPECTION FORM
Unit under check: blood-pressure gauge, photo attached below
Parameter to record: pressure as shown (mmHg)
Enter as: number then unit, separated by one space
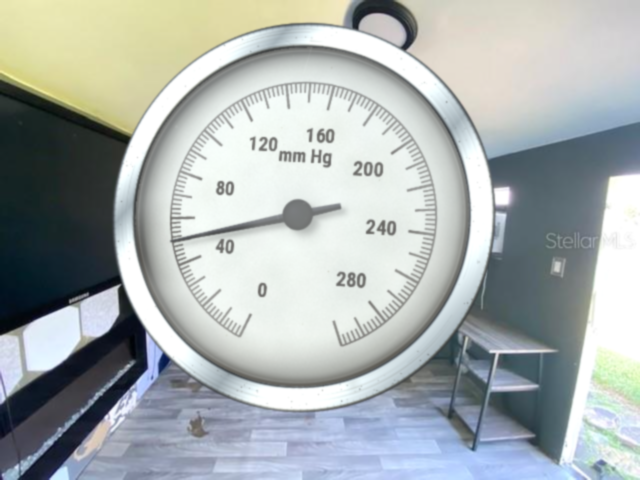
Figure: 50 mmHg
